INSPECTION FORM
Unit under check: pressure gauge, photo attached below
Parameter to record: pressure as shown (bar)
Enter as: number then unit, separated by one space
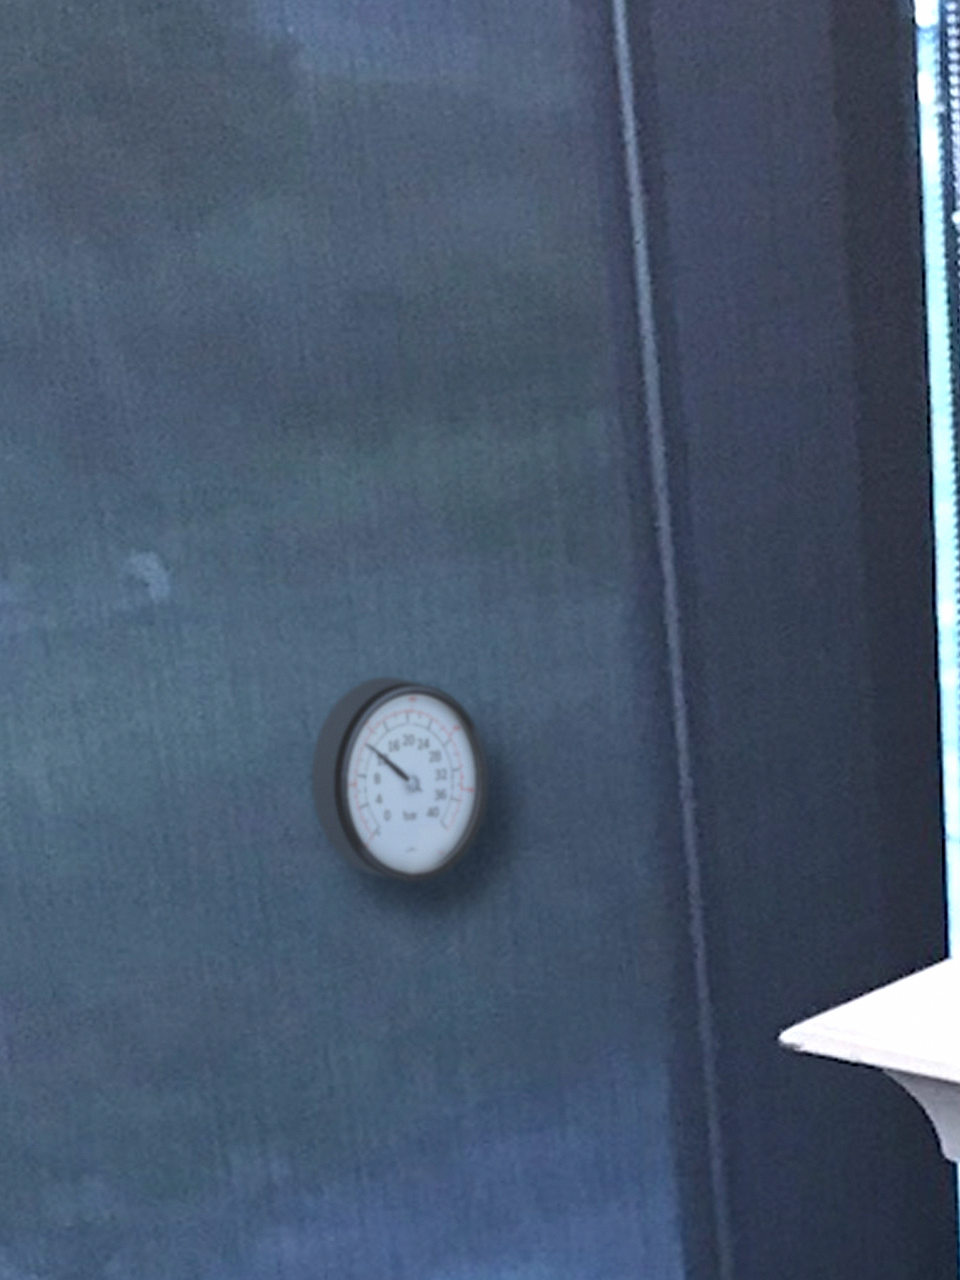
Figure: 12 bar
